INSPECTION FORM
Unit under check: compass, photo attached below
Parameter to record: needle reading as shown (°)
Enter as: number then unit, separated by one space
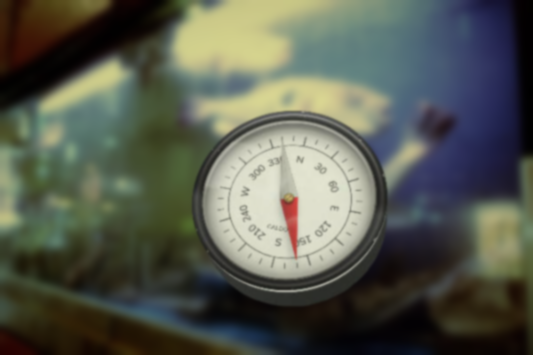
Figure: 160 °
